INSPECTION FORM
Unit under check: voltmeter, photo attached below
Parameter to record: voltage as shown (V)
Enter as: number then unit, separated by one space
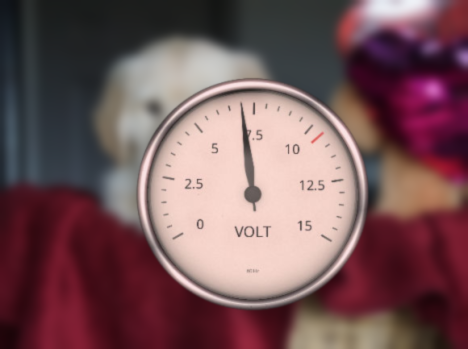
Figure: 7 V
